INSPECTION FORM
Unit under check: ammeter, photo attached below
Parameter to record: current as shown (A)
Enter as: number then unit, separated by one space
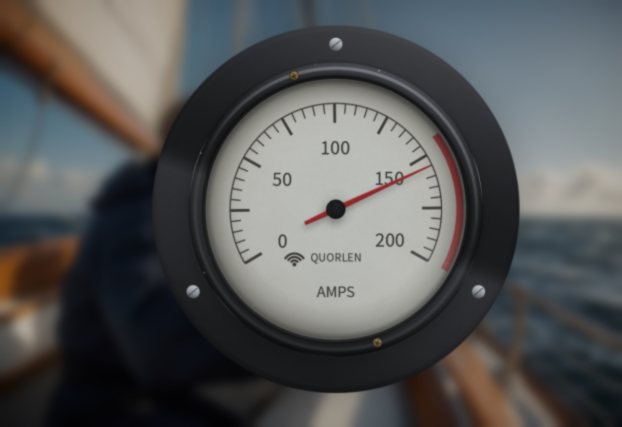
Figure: 155 A
